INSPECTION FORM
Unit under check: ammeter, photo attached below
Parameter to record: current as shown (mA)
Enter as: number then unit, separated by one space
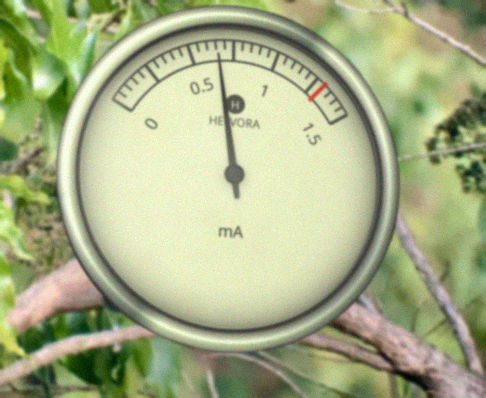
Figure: 0.65 mA
